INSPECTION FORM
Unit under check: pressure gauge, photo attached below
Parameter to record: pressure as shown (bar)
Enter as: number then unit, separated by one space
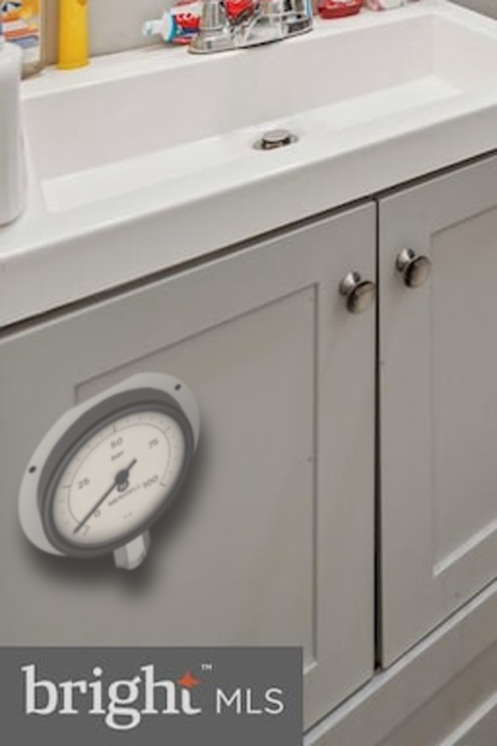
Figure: 5 bar
